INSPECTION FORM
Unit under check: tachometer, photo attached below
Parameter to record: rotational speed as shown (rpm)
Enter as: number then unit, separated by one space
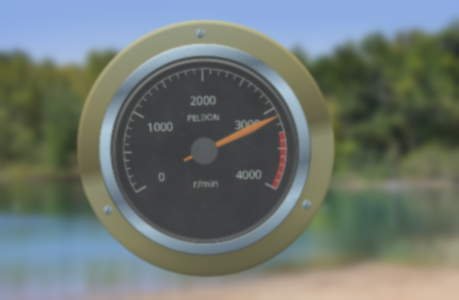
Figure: 3100 rpm
